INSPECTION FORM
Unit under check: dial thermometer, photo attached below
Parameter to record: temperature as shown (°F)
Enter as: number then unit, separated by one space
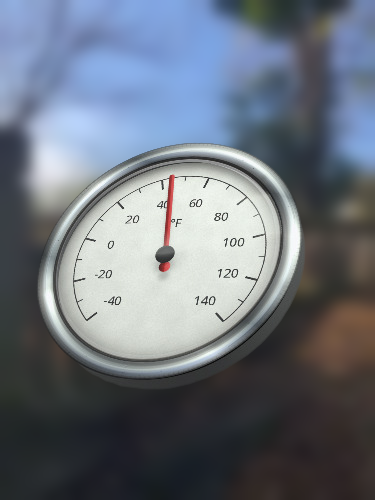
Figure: 45 °F
